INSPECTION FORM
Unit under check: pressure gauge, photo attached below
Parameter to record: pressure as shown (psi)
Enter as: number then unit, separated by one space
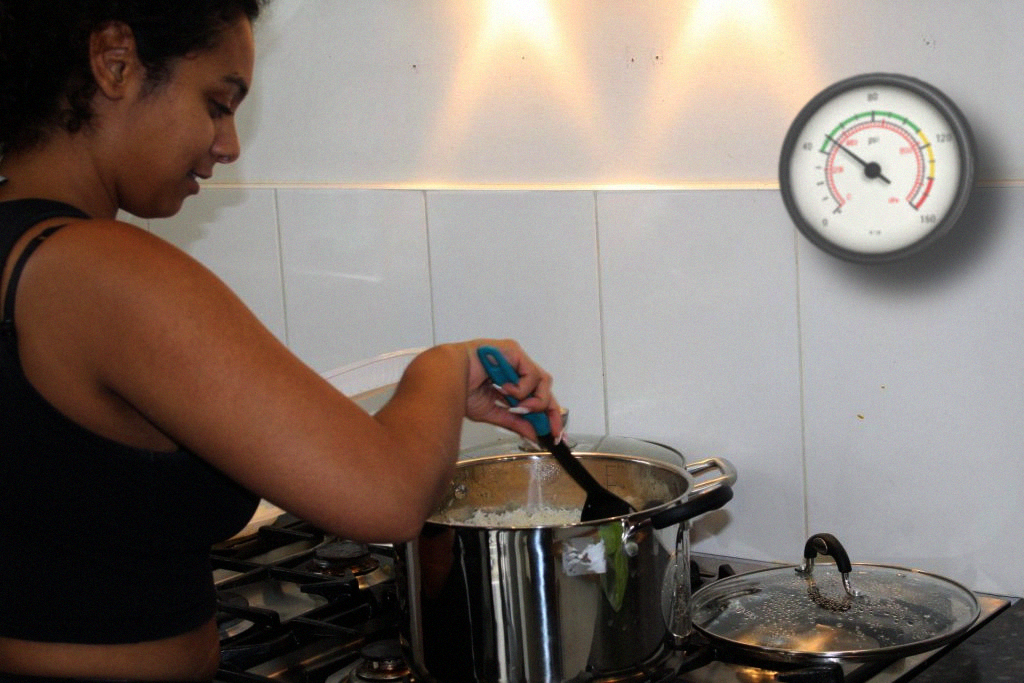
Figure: 50 psi
